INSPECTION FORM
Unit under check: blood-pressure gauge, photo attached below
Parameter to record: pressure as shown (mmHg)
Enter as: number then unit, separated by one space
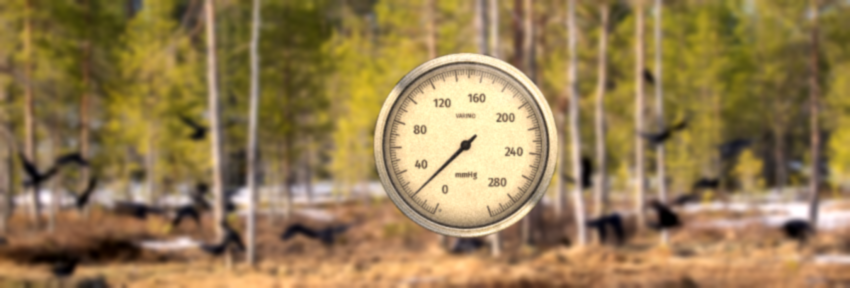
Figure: 20 mmHg
